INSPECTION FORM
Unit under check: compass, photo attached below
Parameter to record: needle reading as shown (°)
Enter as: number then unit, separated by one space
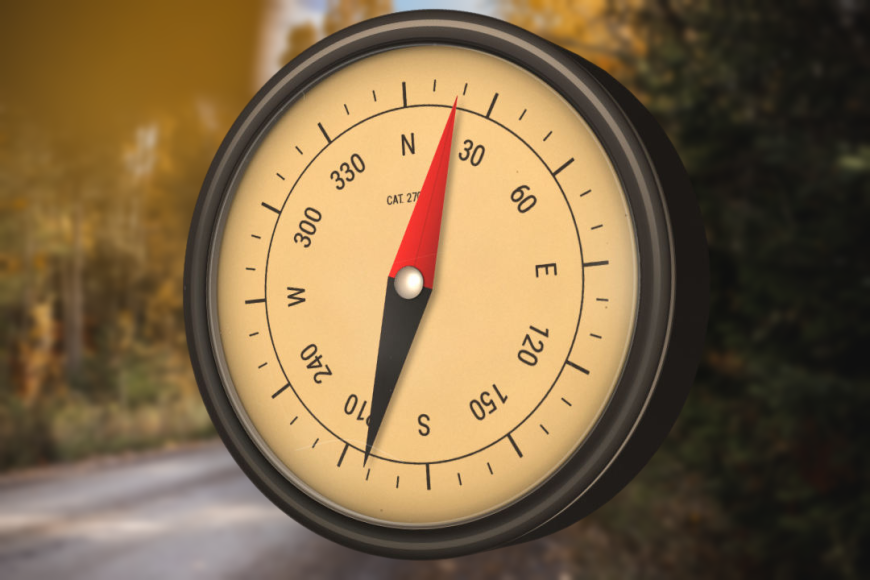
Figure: 20 °
